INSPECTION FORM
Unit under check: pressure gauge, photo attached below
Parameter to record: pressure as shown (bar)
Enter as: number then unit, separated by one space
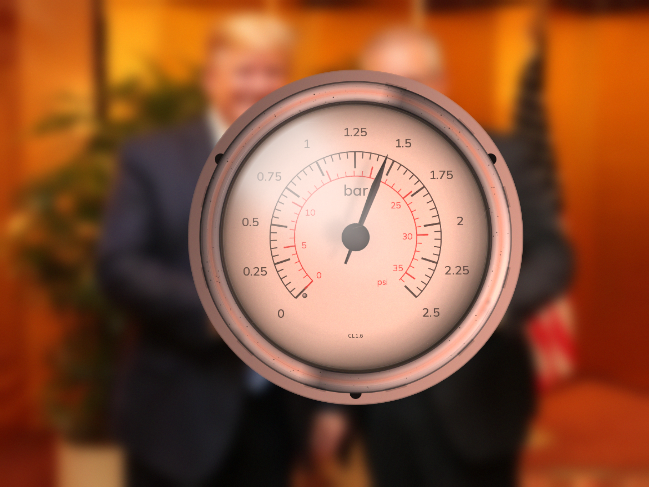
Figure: 1.45 bar
